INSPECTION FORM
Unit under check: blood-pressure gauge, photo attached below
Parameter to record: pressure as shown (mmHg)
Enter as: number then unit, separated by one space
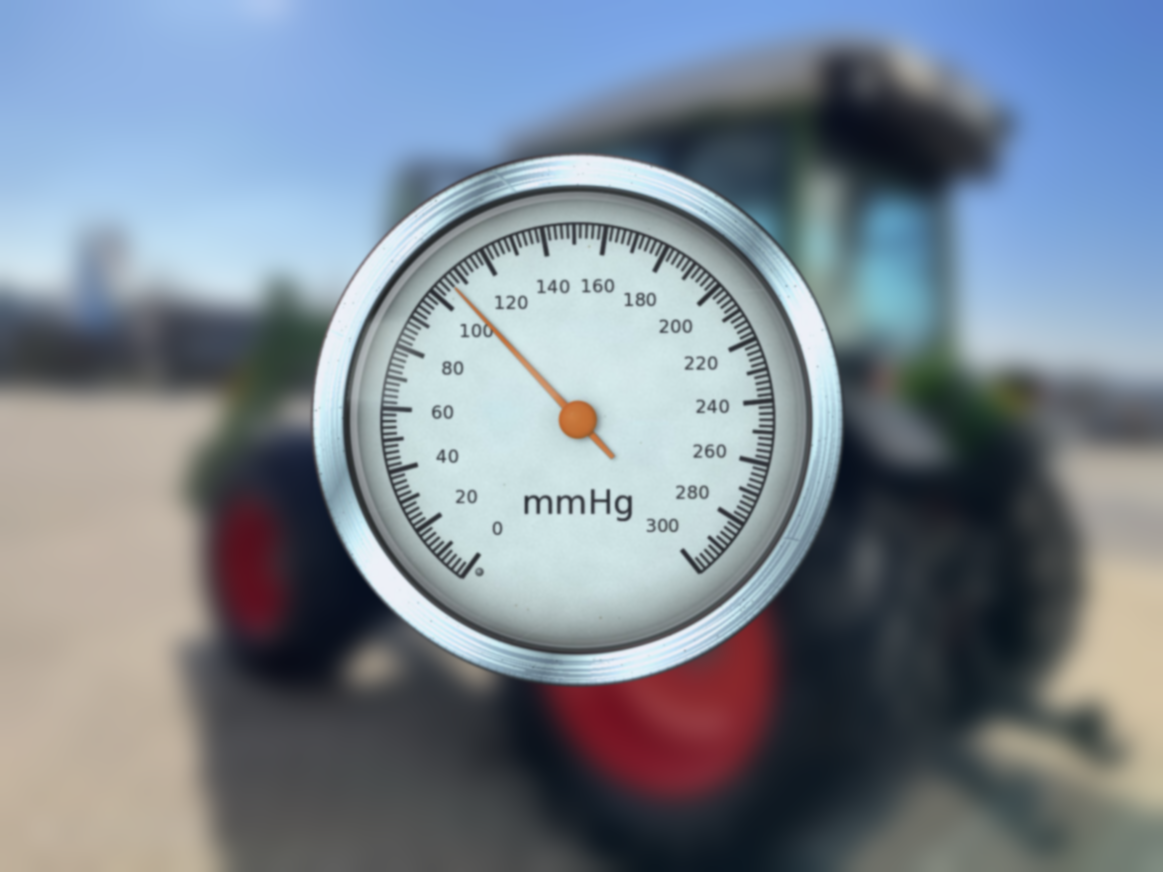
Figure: 106 mmHg
